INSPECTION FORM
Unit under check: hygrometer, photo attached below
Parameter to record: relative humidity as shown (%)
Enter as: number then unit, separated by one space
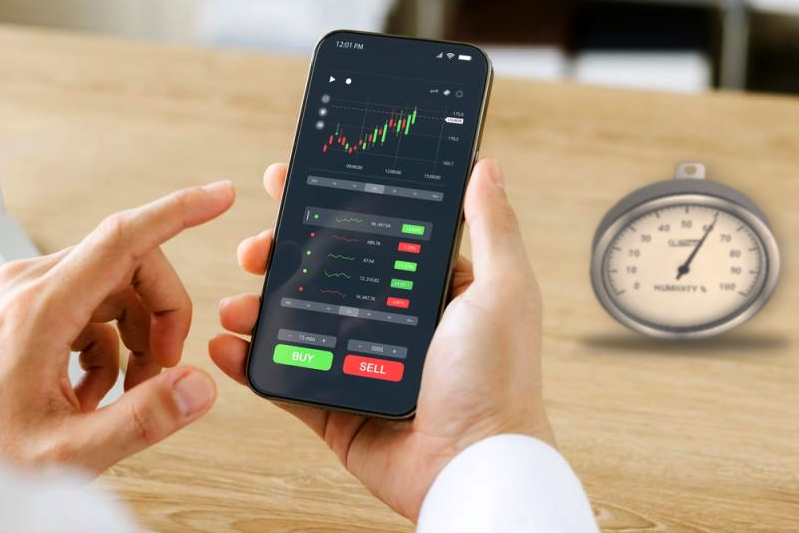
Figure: 60 %
